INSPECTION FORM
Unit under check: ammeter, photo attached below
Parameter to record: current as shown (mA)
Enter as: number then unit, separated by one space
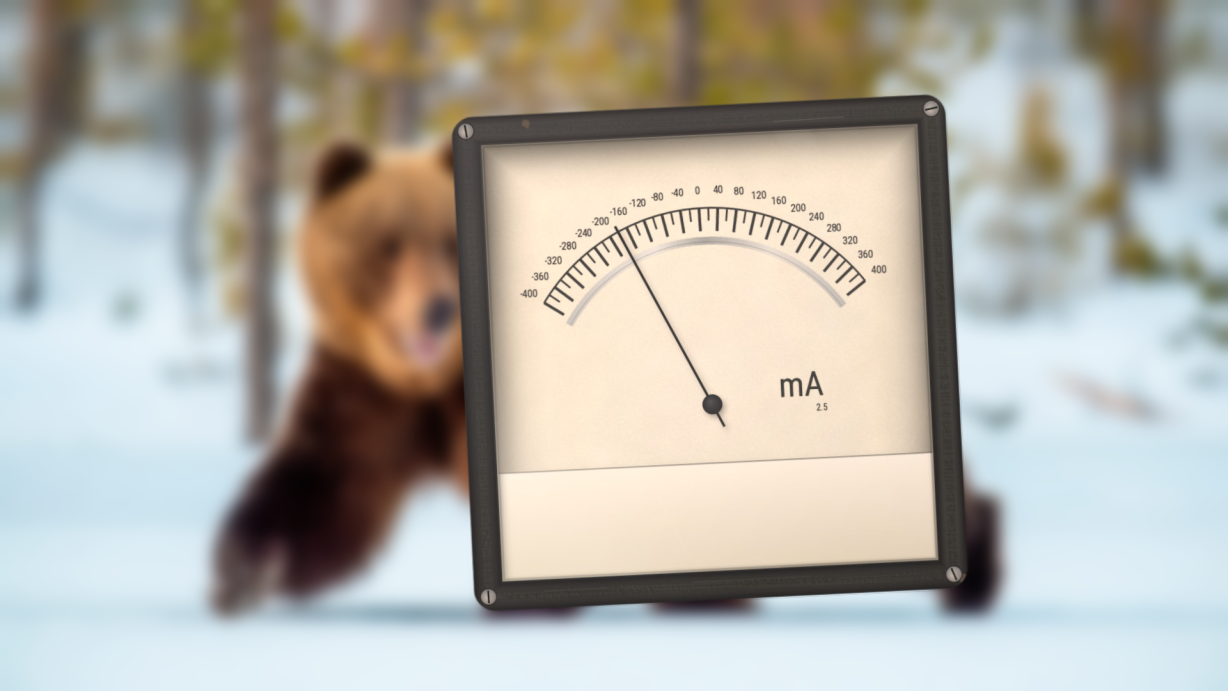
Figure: -180 mA
